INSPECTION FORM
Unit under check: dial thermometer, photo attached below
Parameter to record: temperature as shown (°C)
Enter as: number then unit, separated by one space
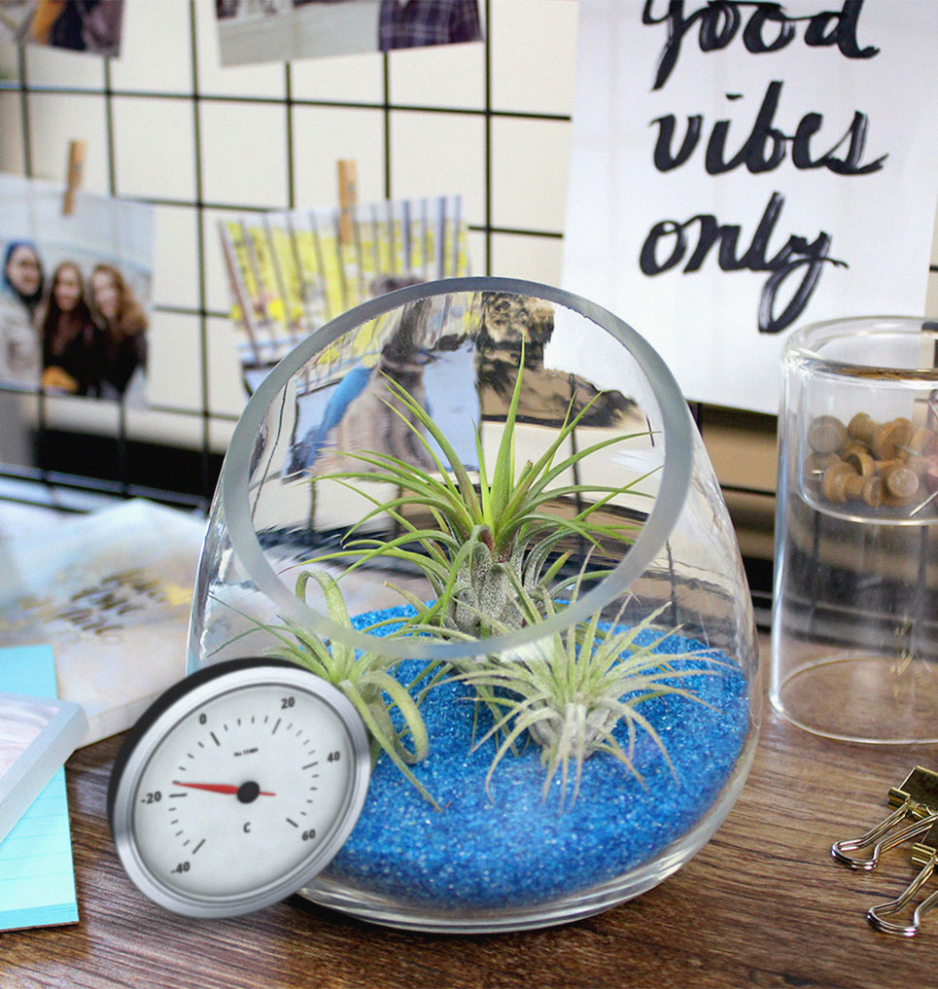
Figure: -16 °C
